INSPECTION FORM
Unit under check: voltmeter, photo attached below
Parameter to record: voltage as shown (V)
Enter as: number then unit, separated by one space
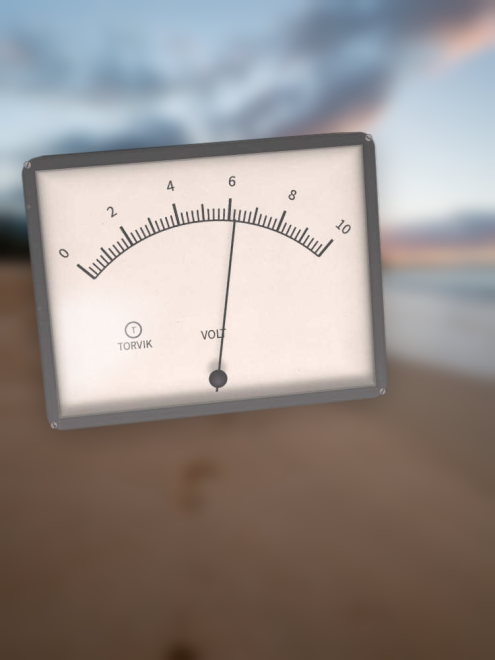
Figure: 6.2 V
